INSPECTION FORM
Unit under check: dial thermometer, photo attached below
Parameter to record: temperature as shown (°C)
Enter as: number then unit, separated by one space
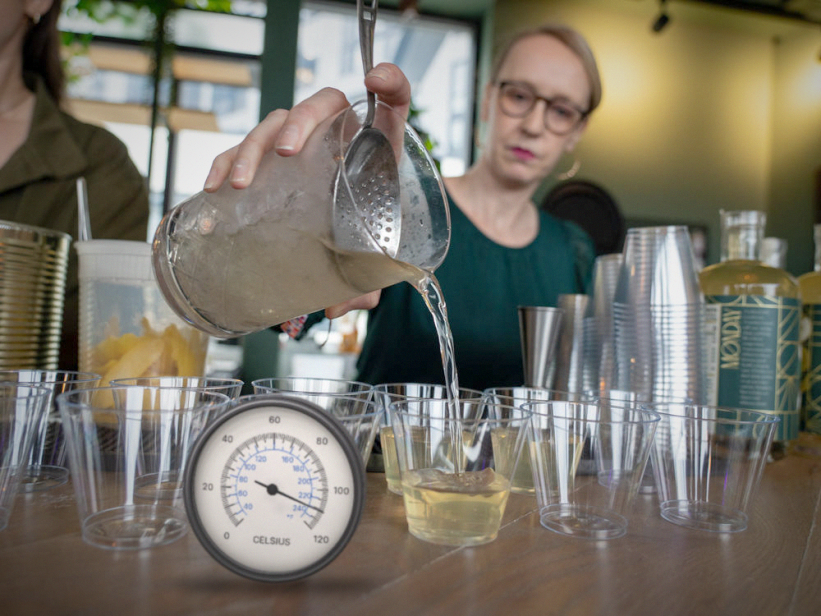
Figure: 110 °C
